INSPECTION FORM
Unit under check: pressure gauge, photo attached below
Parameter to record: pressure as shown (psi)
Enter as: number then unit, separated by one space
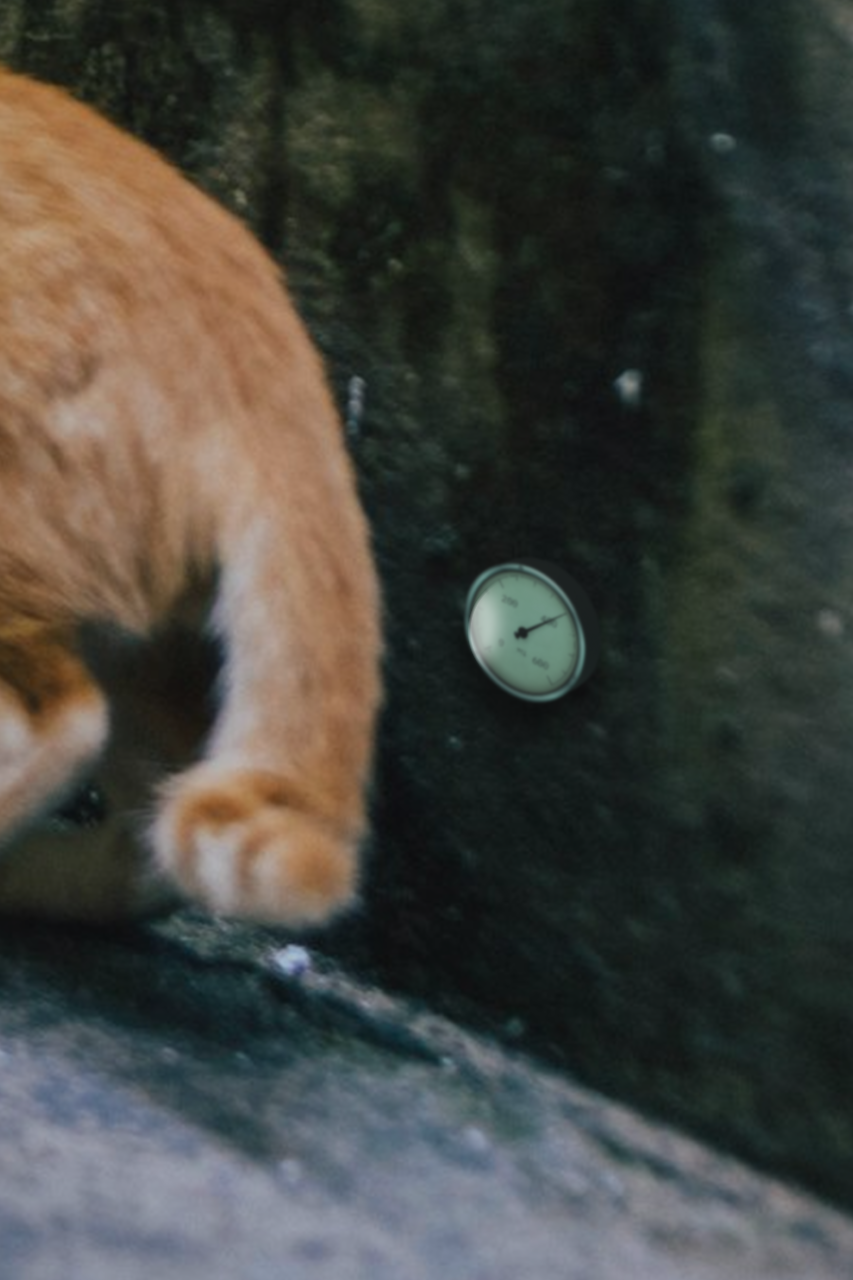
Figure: 400 psi
